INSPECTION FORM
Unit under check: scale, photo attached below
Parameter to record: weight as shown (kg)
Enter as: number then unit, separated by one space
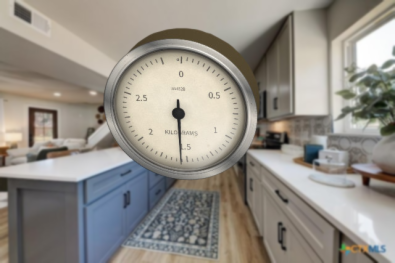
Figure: 1.55 kg
